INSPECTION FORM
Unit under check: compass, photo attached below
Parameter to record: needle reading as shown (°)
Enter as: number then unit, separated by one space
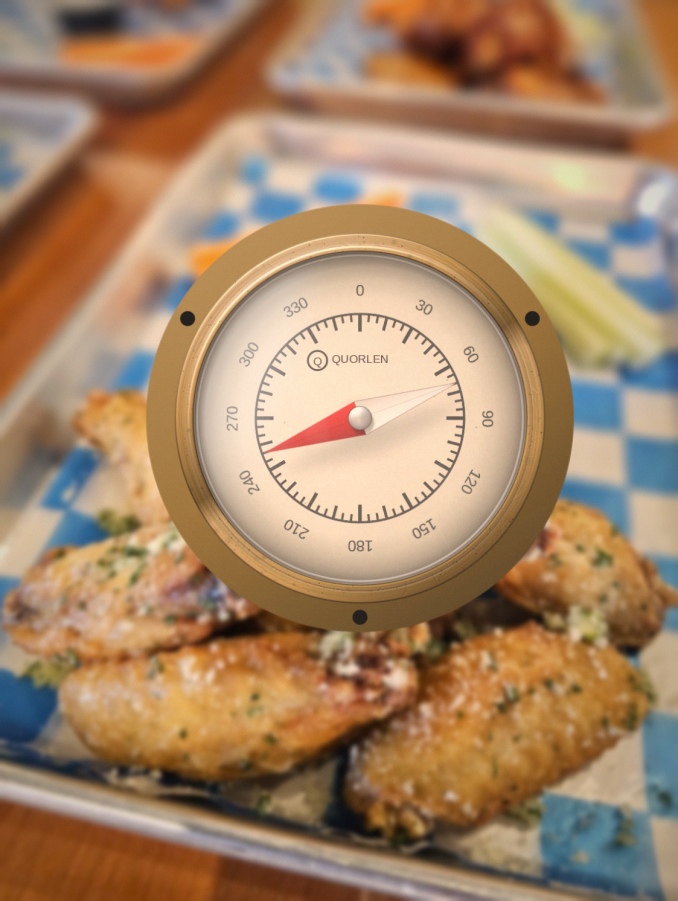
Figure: 250 °
